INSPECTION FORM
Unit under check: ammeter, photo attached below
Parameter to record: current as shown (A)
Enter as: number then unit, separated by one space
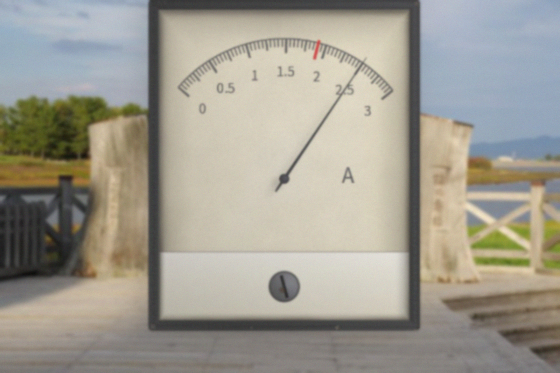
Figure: 2.5 A
